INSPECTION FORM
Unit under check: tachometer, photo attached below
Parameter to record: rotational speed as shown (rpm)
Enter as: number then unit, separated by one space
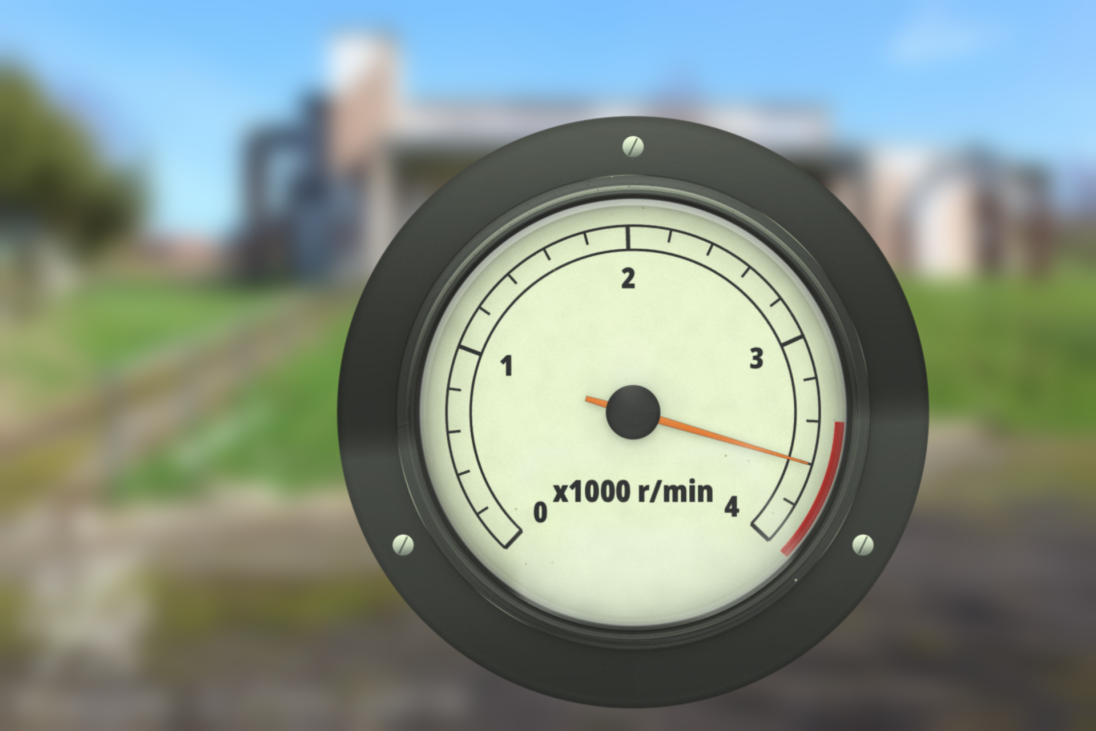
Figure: 3600 rpm
